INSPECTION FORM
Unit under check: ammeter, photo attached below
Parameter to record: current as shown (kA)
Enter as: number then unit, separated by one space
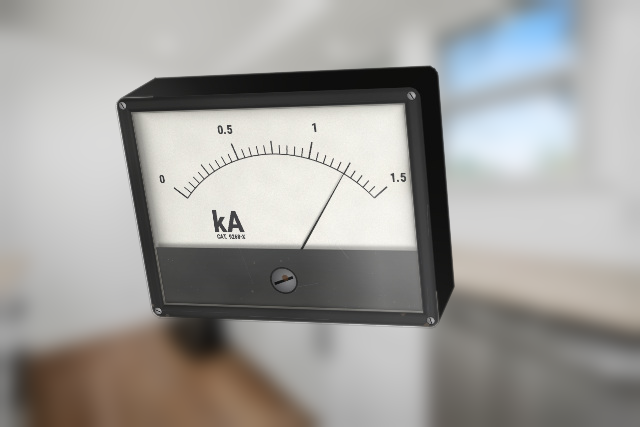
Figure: 1.25 kA
